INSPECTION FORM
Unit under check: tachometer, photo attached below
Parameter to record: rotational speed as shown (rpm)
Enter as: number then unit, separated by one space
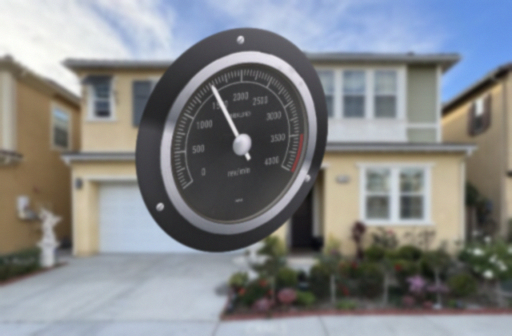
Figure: 1500 rpm
